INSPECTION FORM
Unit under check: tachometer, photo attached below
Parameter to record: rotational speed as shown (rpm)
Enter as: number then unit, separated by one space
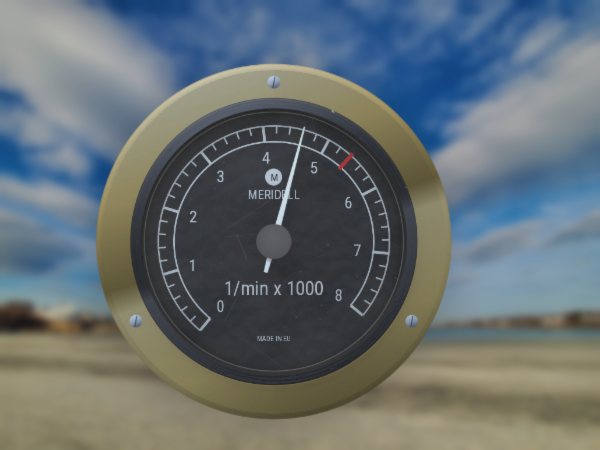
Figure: 4600 rpm
